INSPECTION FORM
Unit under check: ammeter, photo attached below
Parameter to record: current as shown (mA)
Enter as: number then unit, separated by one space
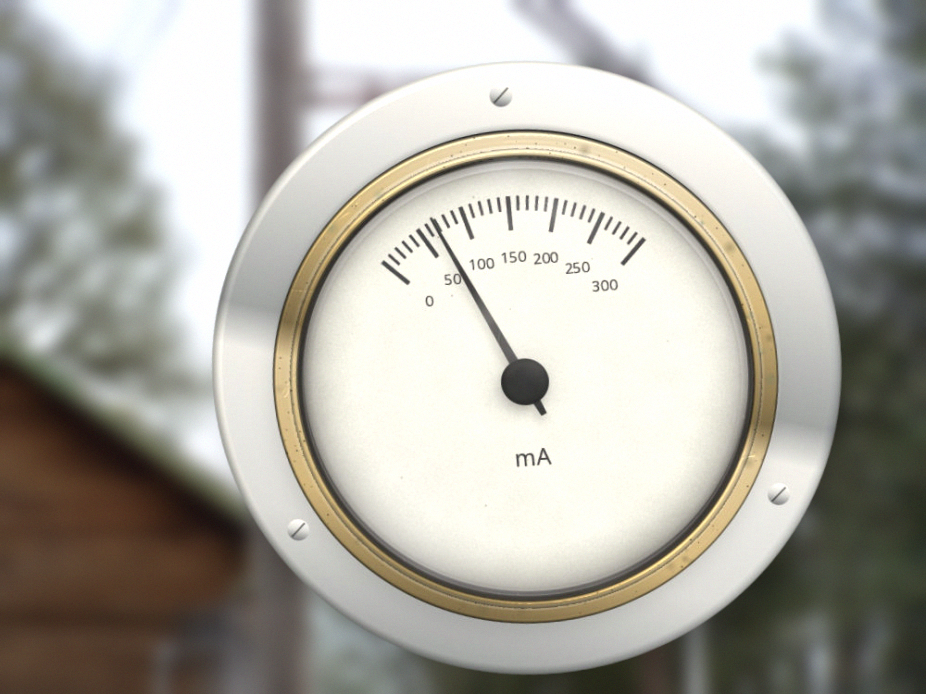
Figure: 70 mA
